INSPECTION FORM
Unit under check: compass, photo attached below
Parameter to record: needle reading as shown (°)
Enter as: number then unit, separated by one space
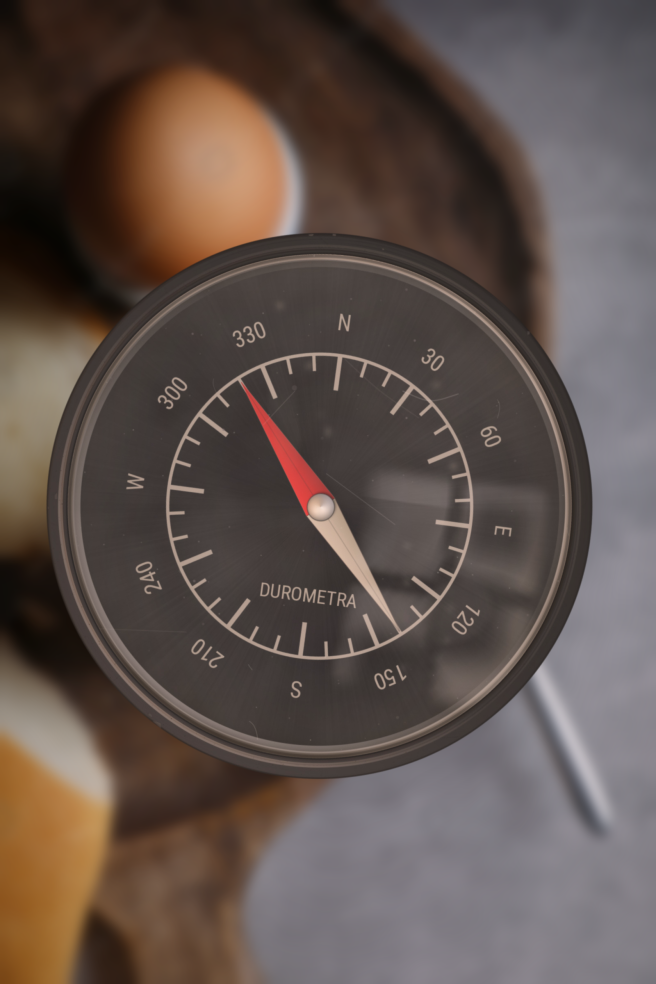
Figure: 320 °
